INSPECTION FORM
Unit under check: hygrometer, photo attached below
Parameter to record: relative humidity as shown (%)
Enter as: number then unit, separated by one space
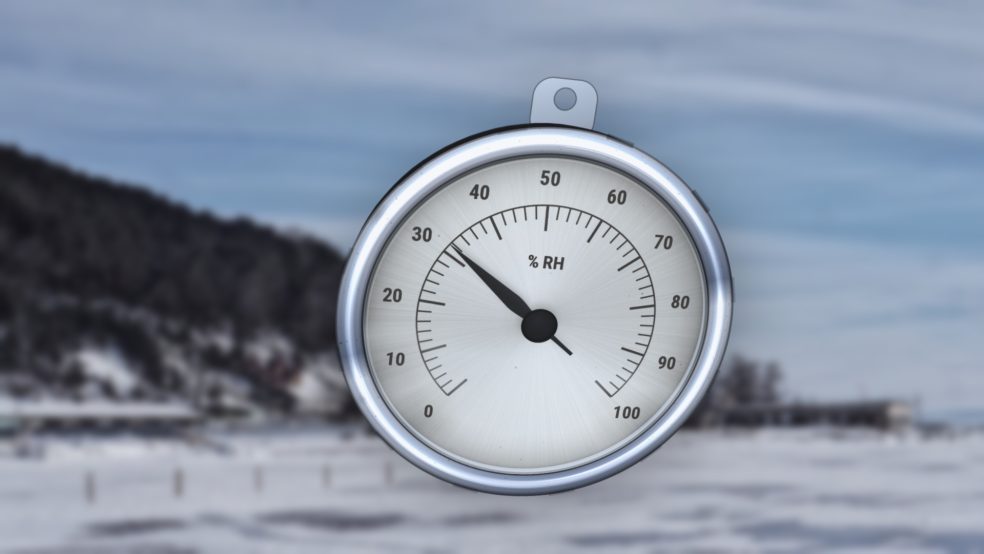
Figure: 32 %
